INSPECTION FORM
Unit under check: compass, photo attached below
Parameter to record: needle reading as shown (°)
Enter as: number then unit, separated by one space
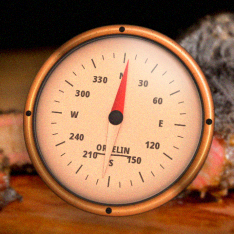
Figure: 5 °
